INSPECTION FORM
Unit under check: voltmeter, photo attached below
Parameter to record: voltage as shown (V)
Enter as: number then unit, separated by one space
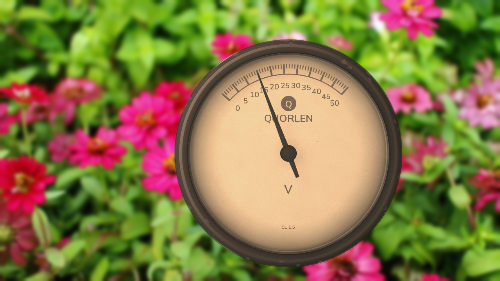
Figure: 15 V
